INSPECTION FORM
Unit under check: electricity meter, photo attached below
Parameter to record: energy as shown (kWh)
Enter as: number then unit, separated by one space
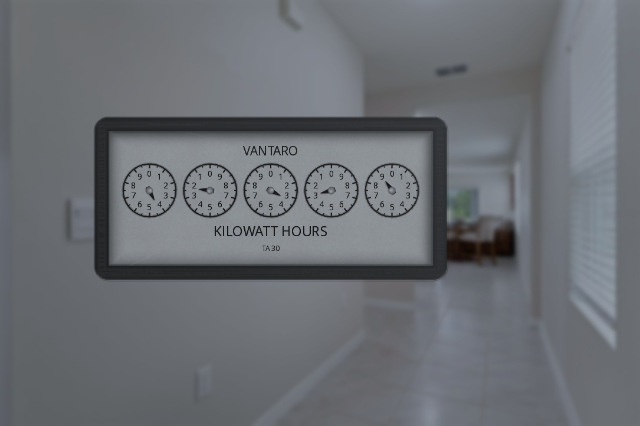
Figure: 42329 kWh
